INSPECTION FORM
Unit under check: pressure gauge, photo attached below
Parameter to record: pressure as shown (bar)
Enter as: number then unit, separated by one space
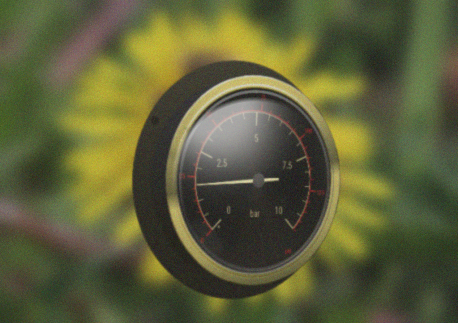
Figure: 1.5 bar
